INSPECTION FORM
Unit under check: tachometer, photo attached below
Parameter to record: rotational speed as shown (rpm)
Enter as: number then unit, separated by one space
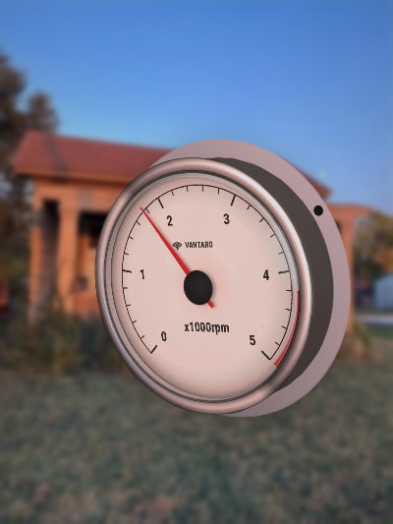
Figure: 1800 rpm
